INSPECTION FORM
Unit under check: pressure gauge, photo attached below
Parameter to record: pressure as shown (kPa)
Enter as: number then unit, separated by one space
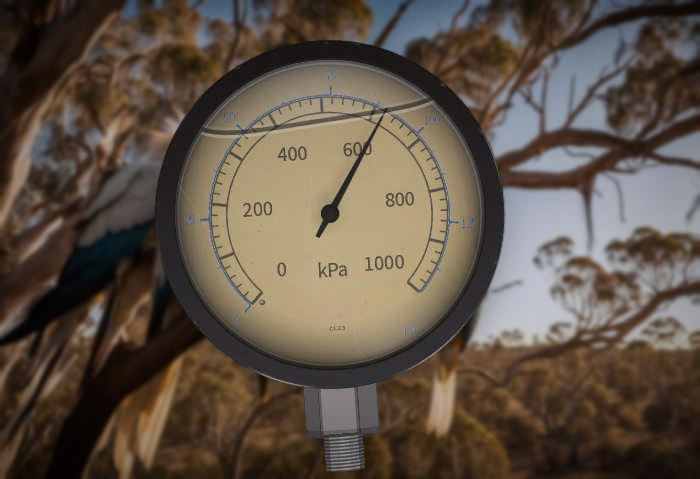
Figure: 620 kPa
